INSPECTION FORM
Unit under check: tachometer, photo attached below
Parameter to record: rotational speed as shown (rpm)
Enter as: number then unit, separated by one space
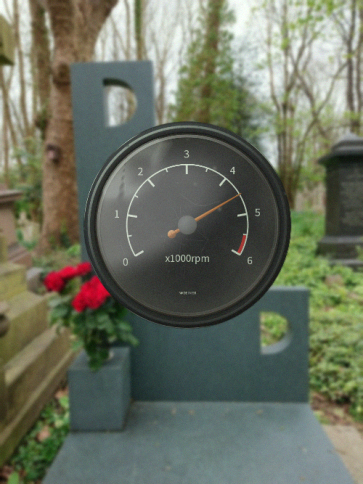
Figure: 4500 rpm
